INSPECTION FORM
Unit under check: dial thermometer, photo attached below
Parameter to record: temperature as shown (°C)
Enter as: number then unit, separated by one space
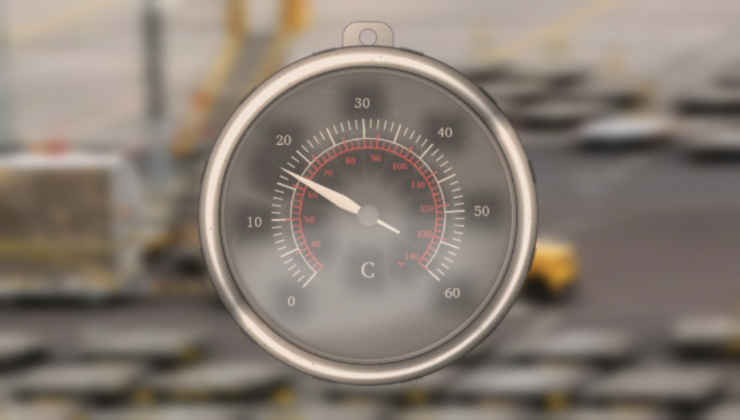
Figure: 17 °C
